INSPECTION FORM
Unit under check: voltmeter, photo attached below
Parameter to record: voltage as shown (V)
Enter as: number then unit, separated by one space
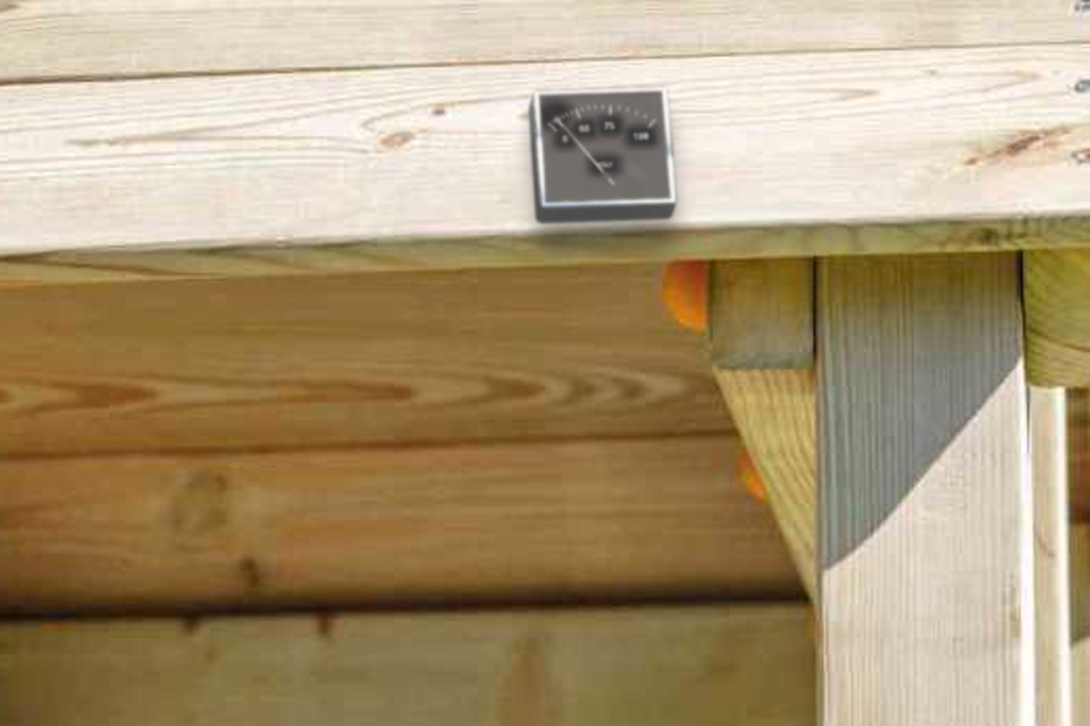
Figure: 25 V
